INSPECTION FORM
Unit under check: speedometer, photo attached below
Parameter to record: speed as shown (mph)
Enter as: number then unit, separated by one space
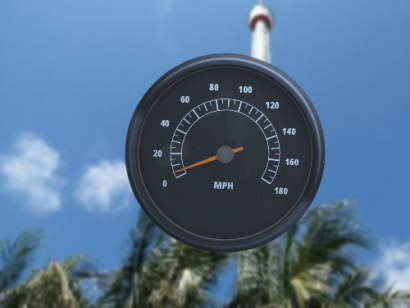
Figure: 5 mph
